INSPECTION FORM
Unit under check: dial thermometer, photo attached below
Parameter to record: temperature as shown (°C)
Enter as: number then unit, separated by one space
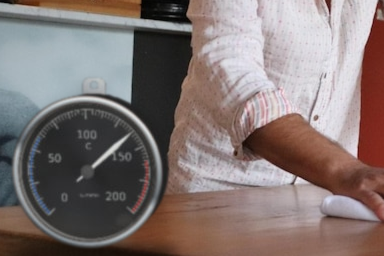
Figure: 137.5 °C
